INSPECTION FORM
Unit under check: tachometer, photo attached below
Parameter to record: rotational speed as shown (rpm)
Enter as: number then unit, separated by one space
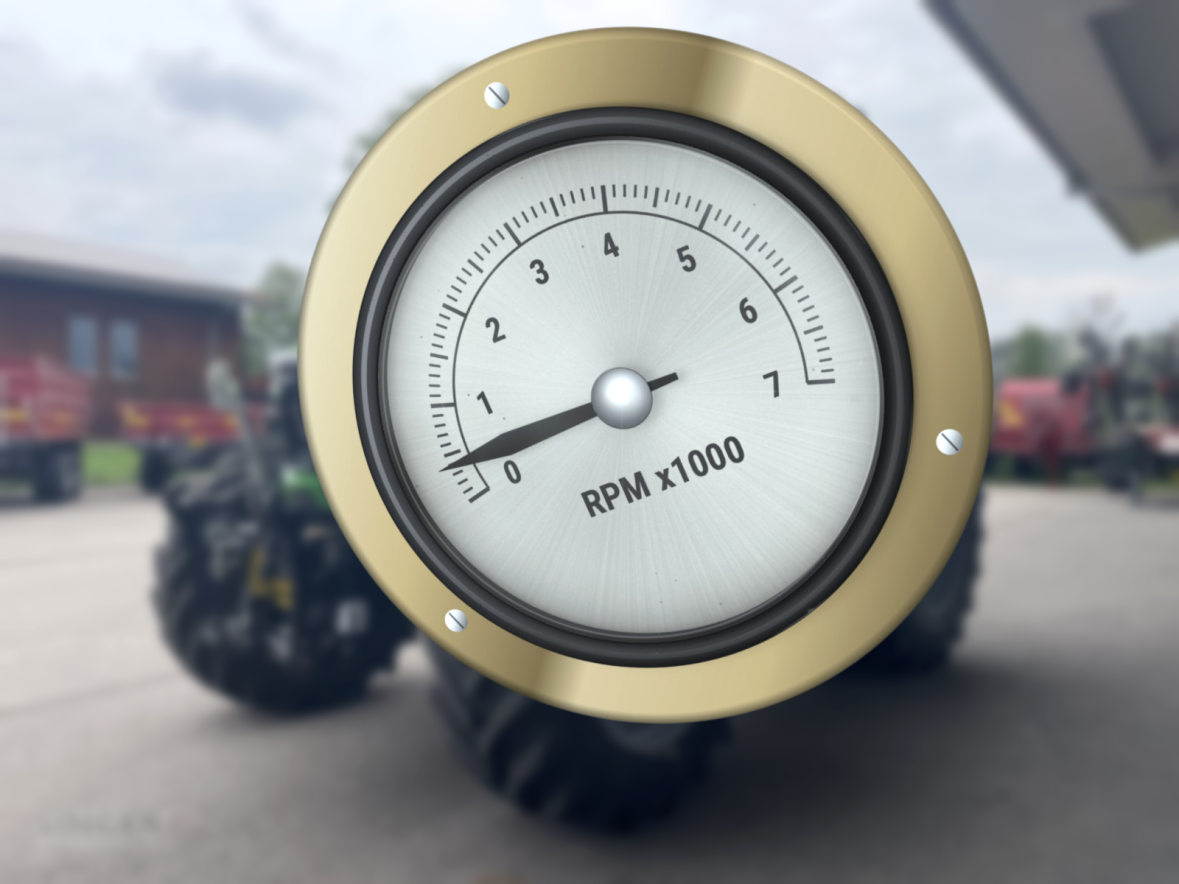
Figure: 400 rpm
